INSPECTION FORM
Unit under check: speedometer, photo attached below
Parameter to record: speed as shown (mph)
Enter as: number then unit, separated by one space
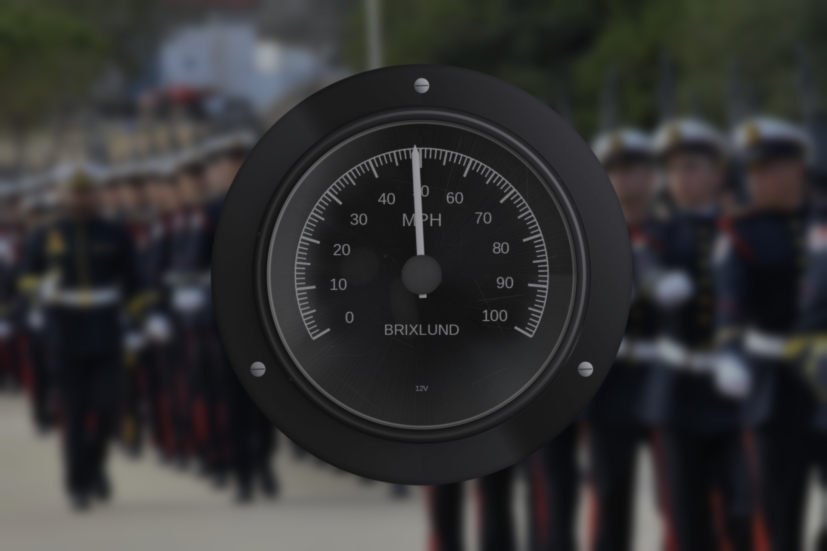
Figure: 49 mph
